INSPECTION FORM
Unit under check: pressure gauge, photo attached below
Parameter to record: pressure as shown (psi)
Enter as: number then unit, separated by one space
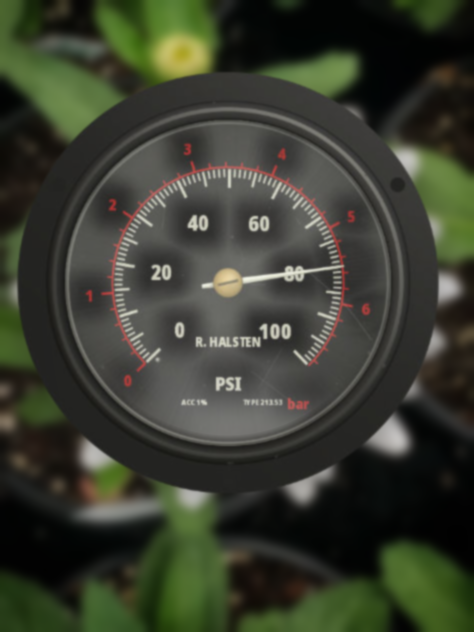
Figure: 80 psi
